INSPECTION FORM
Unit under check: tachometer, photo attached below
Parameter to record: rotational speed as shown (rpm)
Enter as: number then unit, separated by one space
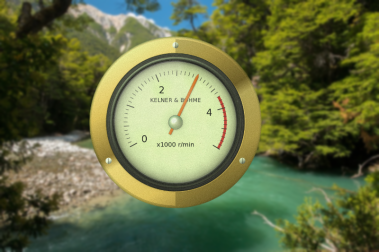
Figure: 3000 rpm
